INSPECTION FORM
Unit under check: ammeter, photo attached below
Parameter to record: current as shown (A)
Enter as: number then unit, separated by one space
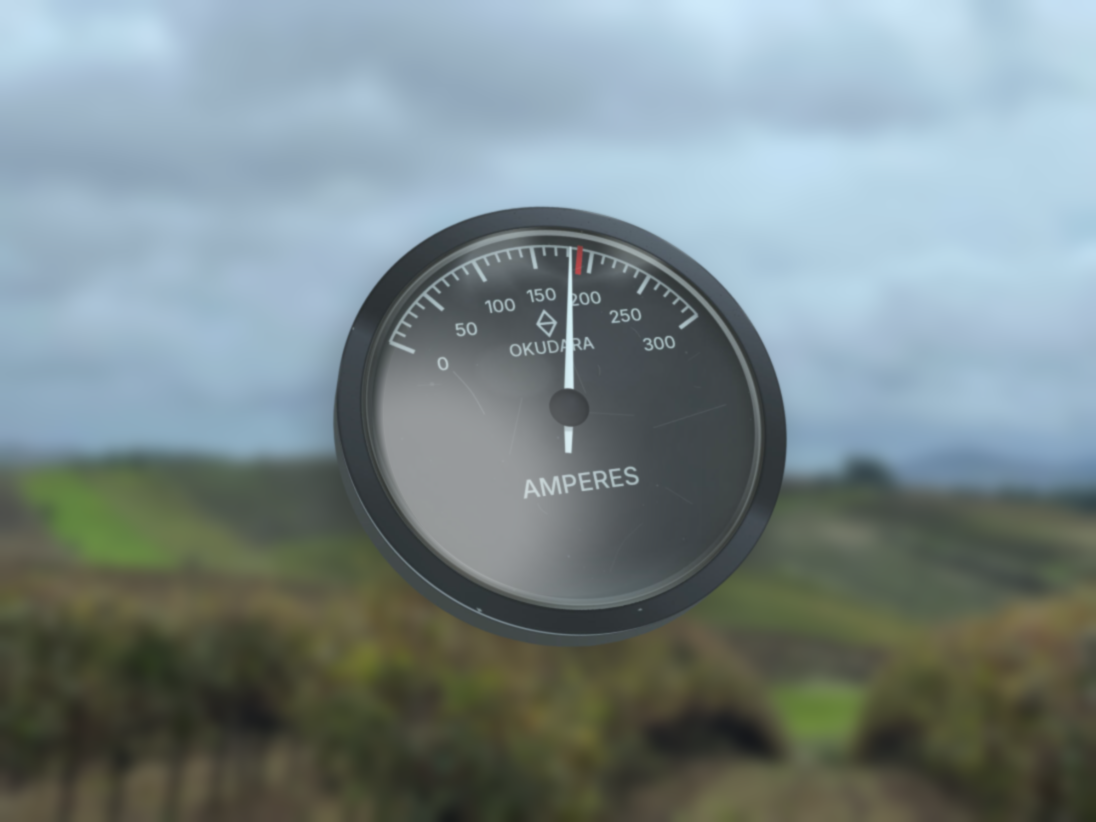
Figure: 180 A
